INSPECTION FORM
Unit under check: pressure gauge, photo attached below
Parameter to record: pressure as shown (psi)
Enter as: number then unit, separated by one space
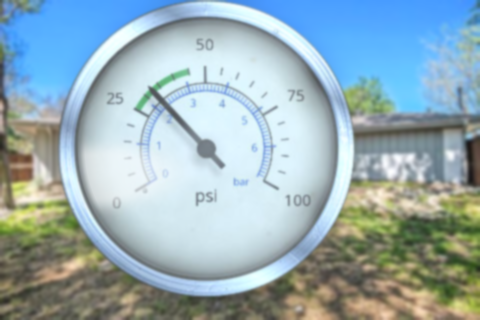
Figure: 32.5 psi
